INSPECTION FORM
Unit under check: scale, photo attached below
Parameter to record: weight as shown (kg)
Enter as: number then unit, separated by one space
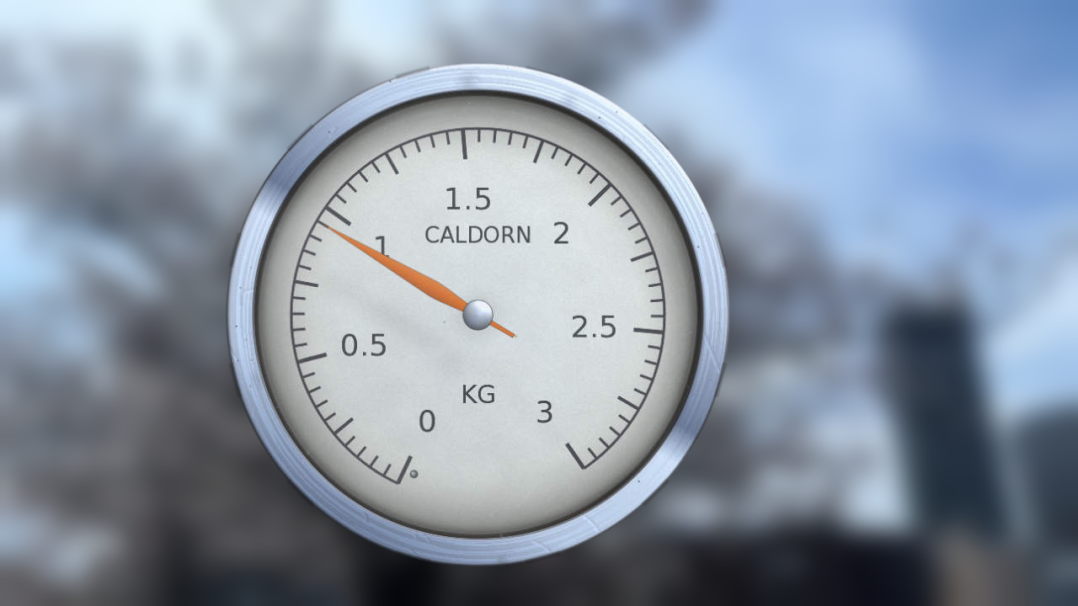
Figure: 0.95 kg
